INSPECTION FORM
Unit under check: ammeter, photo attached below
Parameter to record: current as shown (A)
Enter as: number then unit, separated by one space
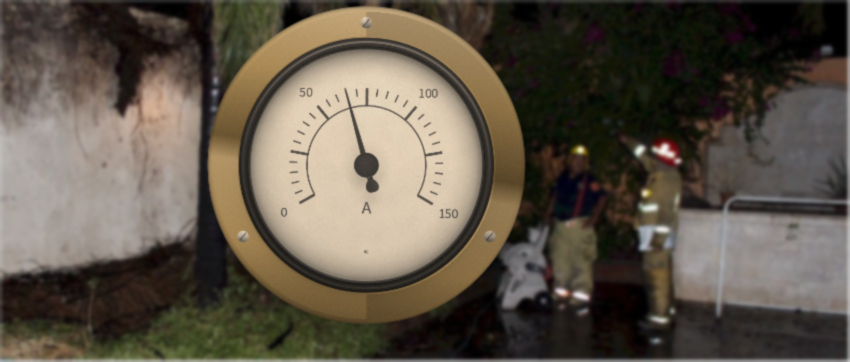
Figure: 65 A
